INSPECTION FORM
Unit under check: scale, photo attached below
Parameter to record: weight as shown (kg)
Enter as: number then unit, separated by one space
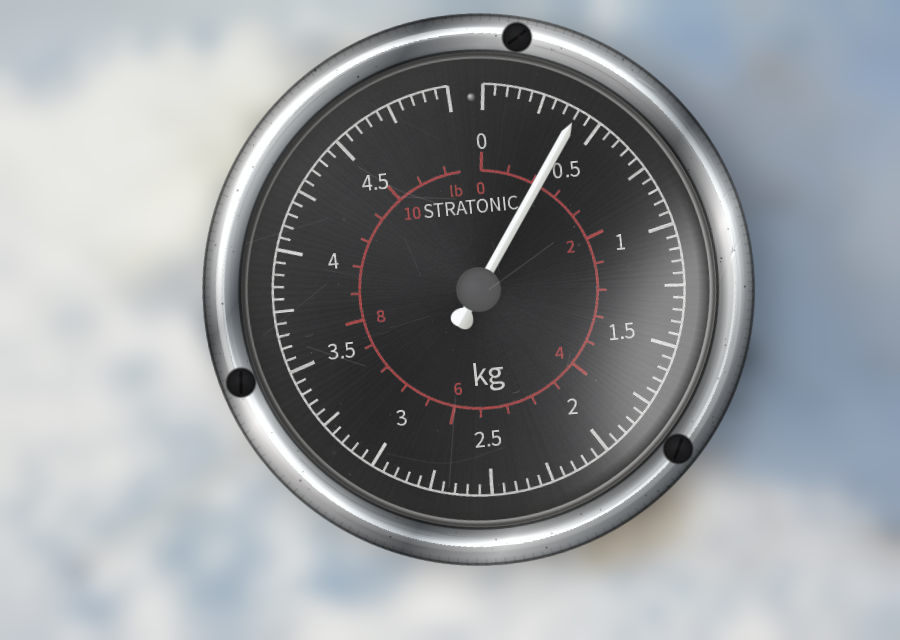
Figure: 0.4 kg
